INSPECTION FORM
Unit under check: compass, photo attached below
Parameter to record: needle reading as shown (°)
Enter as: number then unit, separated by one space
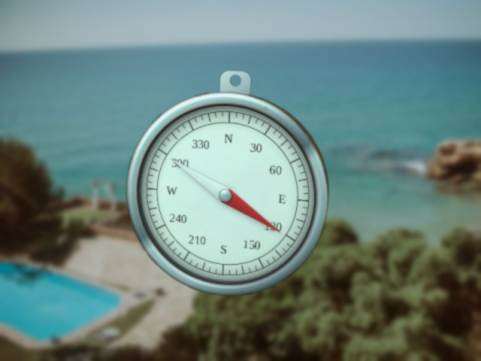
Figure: 120 °
